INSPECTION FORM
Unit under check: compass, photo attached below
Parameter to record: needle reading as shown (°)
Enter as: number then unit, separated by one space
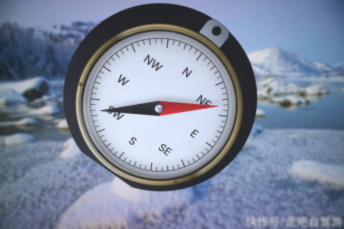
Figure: 50 °
